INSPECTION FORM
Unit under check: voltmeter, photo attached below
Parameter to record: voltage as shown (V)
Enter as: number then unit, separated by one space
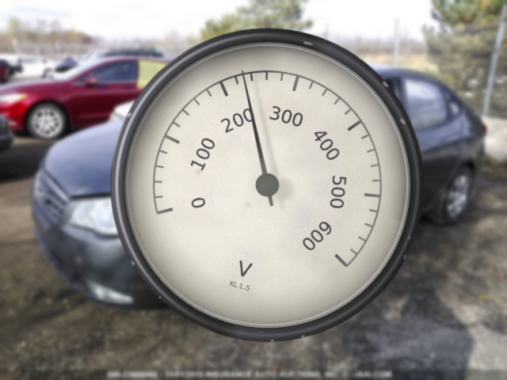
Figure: 230 V
